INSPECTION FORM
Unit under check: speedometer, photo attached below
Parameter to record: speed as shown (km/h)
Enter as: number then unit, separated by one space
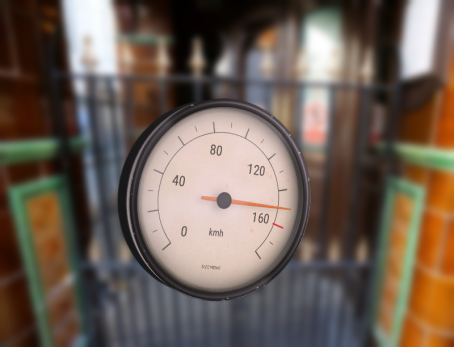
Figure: 150 km/h
